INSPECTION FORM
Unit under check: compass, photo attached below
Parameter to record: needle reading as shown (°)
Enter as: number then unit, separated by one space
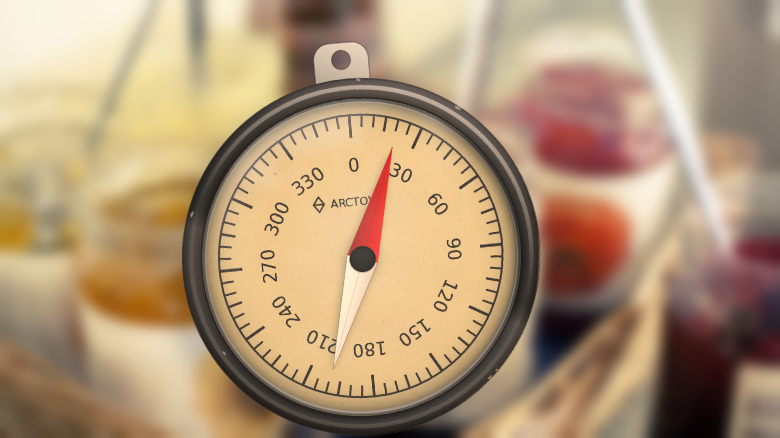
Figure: 20 °
